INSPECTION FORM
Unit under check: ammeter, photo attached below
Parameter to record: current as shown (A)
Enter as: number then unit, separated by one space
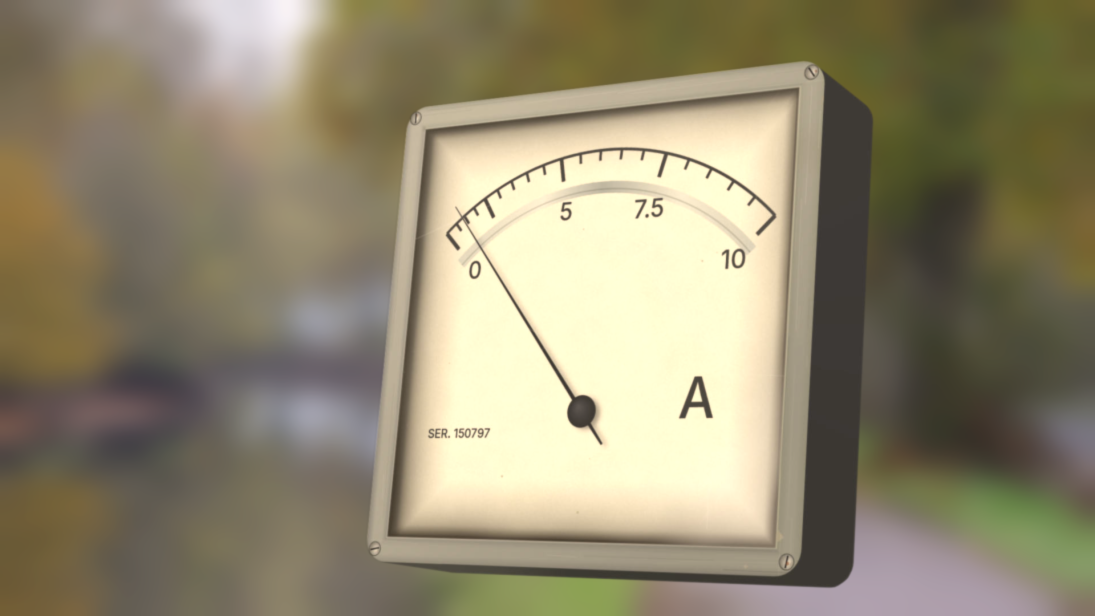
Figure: 1.5 A
